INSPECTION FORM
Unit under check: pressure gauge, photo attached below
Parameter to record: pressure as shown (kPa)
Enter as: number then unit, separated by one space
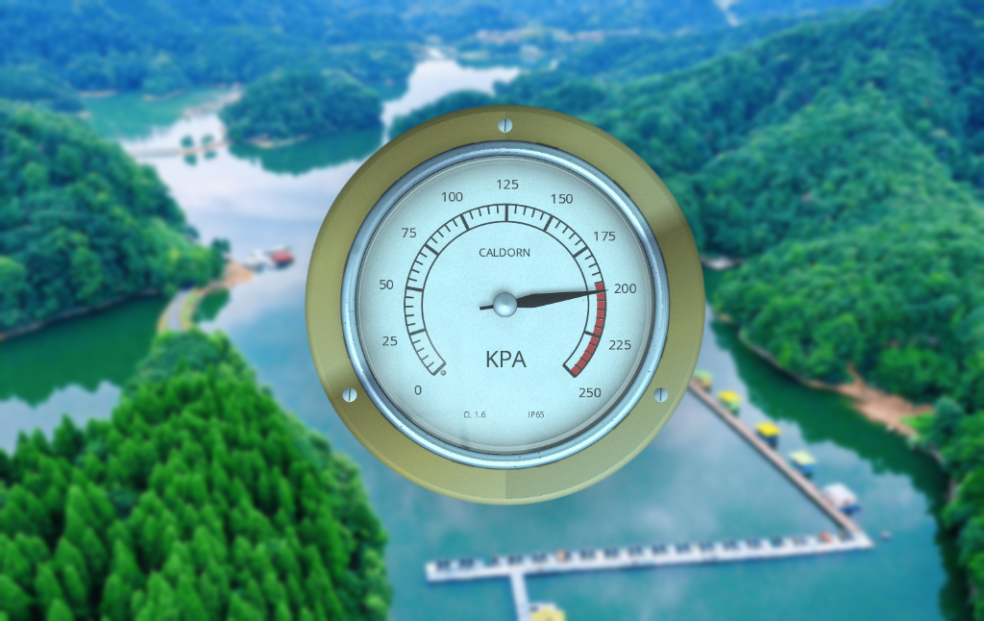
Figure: 200 kPa
